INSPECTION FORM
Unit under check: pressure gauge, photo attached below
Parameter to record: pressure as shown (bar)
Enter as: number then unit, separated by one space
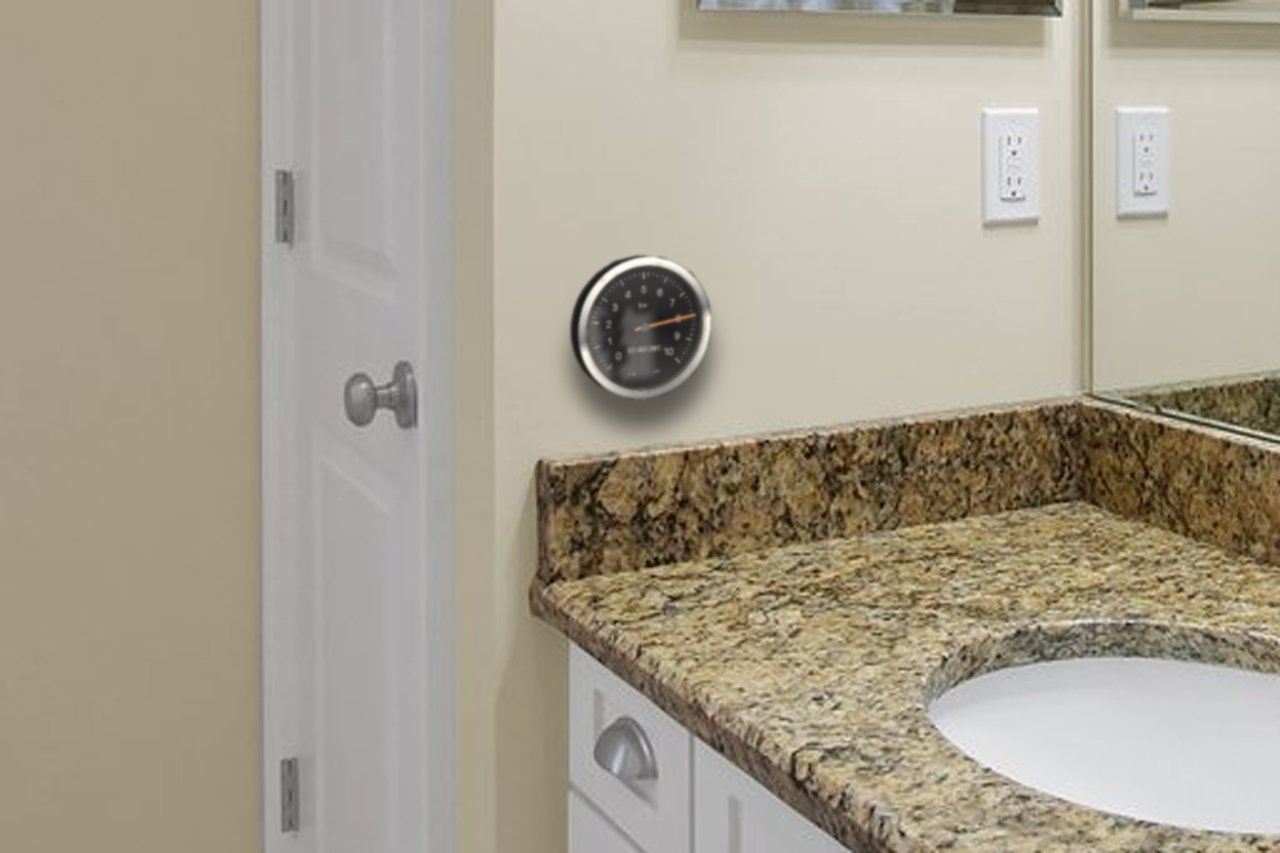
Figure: 8 bar
